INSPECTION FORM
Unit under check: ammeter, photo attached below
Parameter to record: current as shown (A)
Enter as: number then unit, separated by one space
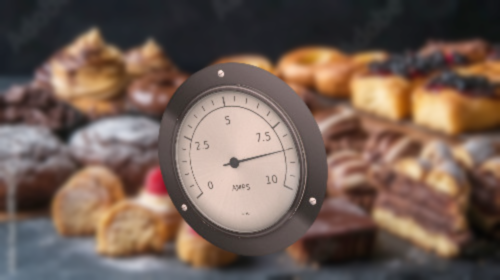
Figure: 8.5 A
